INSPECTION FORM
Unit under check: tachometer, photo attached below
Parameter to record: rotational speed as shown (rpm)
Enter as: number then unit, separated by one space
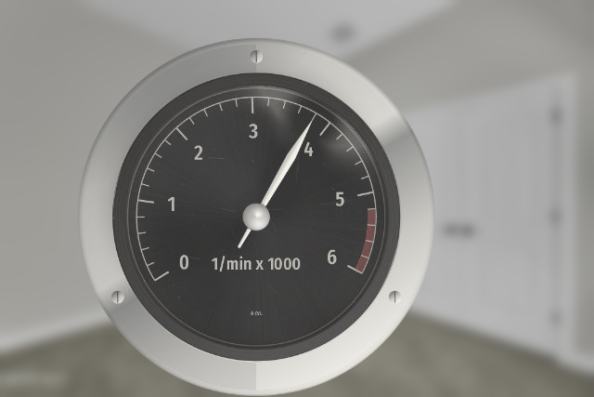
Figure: 3800 rpm
